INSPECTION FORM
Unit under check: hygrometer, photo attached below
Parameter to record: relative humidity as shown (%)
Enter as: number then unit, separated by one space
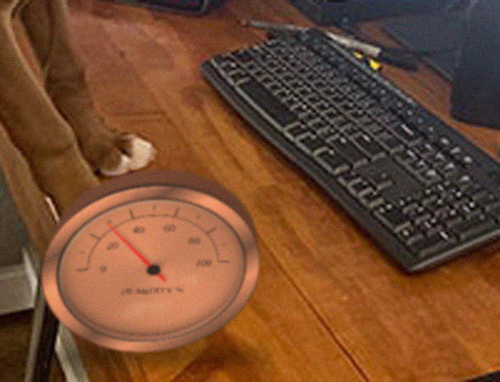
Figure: 30 %
